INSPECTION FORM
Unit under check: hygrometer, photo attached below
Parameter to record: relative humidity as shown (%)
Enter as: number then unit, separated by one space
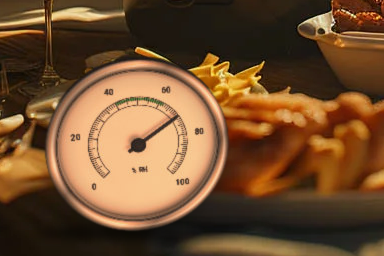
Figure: 70 %
